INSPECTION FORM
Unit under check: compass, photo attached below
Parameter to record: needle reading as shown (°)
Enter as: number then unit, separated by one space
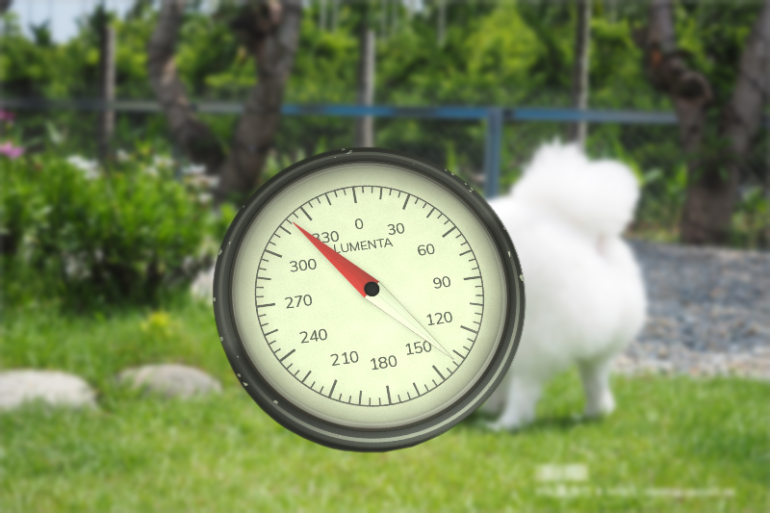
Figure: 320 °
